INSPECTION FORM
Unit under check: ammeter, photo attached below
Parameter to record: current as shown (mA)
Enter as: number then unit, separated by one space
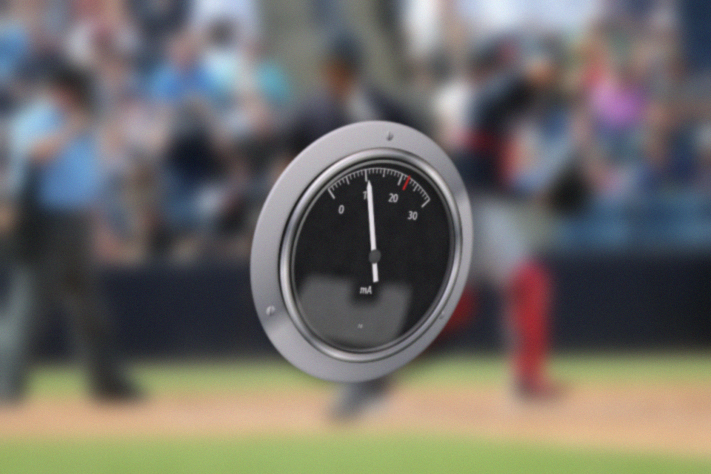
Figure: 10 mA
